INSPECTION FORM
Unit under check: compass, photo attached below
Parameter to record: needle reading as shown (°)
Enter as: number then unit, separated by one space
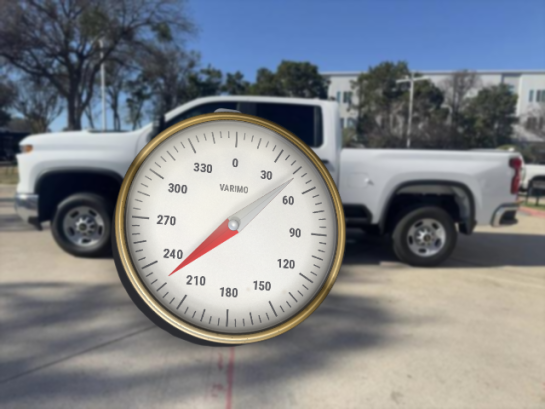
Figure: 227.5 °
